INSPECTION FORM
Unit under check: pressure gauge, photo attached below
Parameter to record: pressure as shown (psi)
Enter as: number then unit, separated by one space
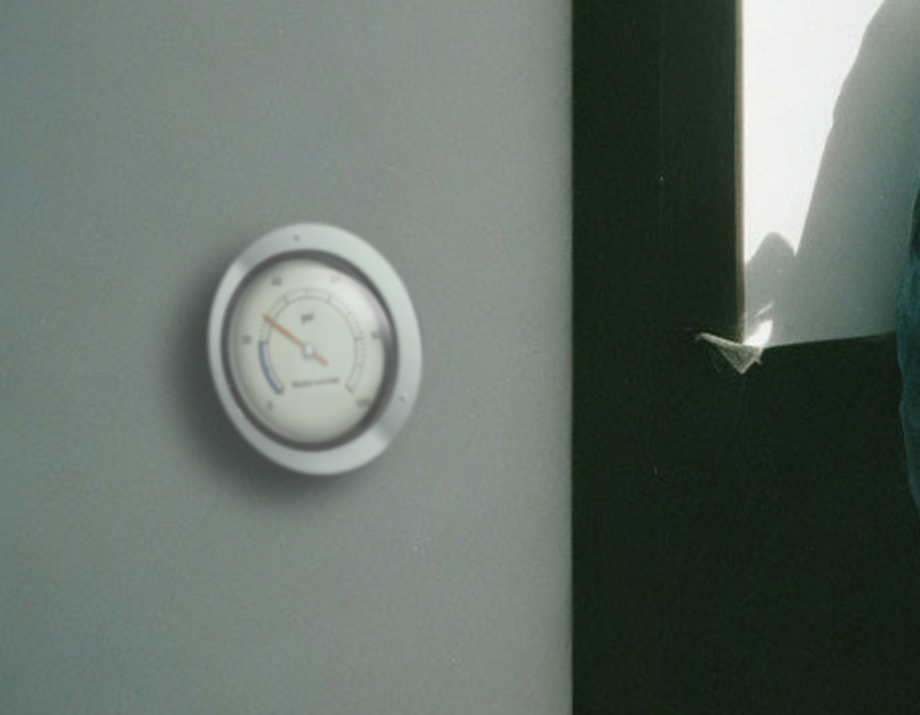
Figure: 30 psi
